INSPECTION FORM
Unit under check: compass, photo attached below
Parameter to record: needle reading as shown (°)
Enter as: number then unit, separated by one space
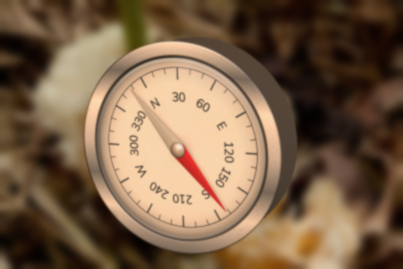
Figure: 170 °
